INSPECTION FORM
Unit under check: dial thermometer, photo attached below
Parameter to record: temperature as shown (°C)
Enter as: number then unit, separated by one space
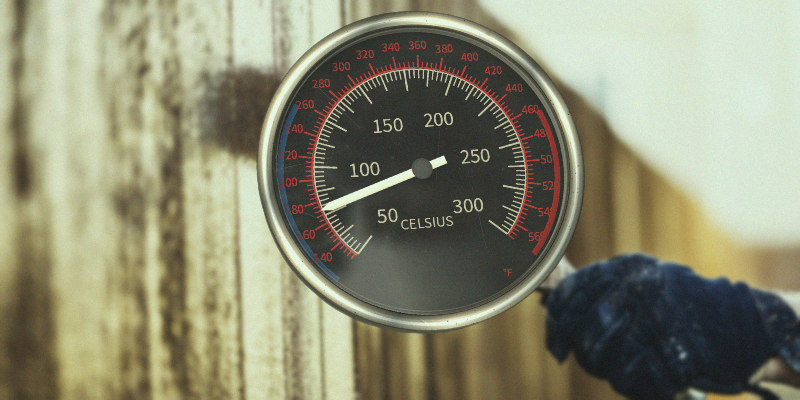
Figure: 77.5 °C
